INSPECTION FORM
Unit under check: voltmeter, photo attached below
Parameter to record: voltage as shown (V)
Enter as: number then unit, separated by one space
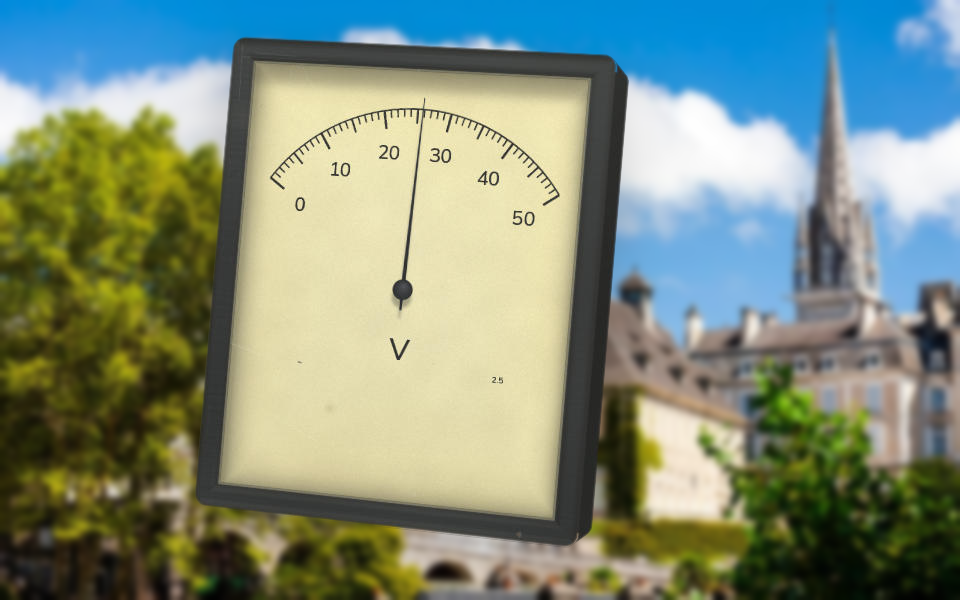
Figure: 26 V
